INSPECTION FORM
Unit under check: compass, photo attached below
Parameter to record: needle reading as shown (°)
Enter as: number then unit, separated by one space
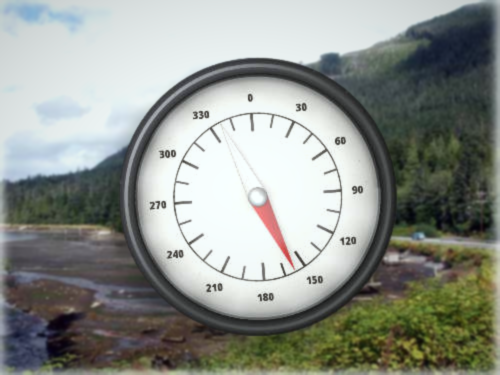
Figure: 157.5 °
